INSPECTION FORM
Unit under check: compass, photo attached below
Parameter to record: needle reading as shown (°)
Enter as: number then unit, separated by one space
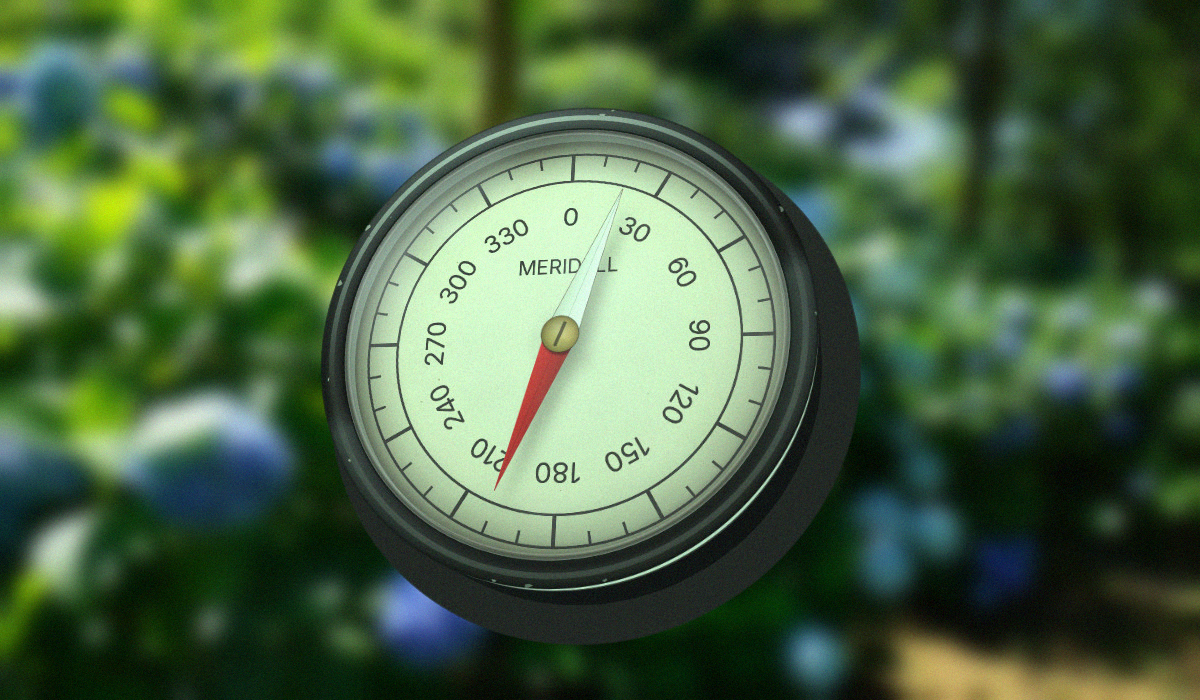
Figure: 200 °
